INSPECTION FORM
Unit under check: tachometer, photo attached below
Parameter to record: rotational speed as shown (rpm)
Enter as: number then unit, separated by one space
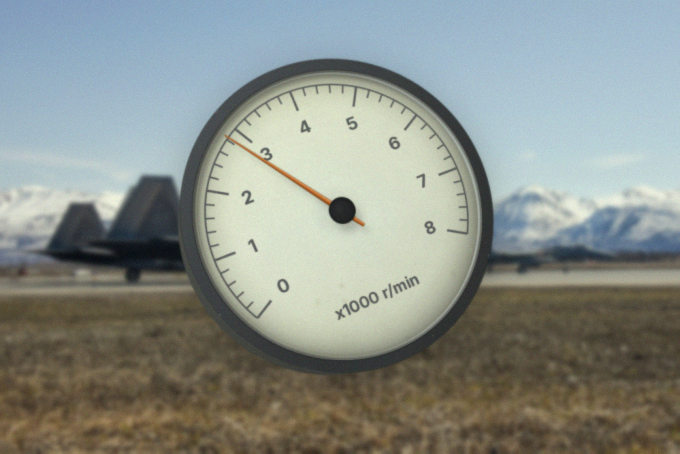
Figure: 2800 rpm
